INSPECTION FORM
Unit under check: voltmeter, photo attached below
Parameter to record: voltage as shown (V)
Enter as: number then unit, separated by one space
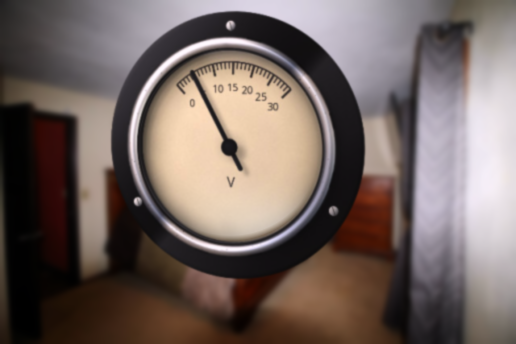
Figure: 5 V
